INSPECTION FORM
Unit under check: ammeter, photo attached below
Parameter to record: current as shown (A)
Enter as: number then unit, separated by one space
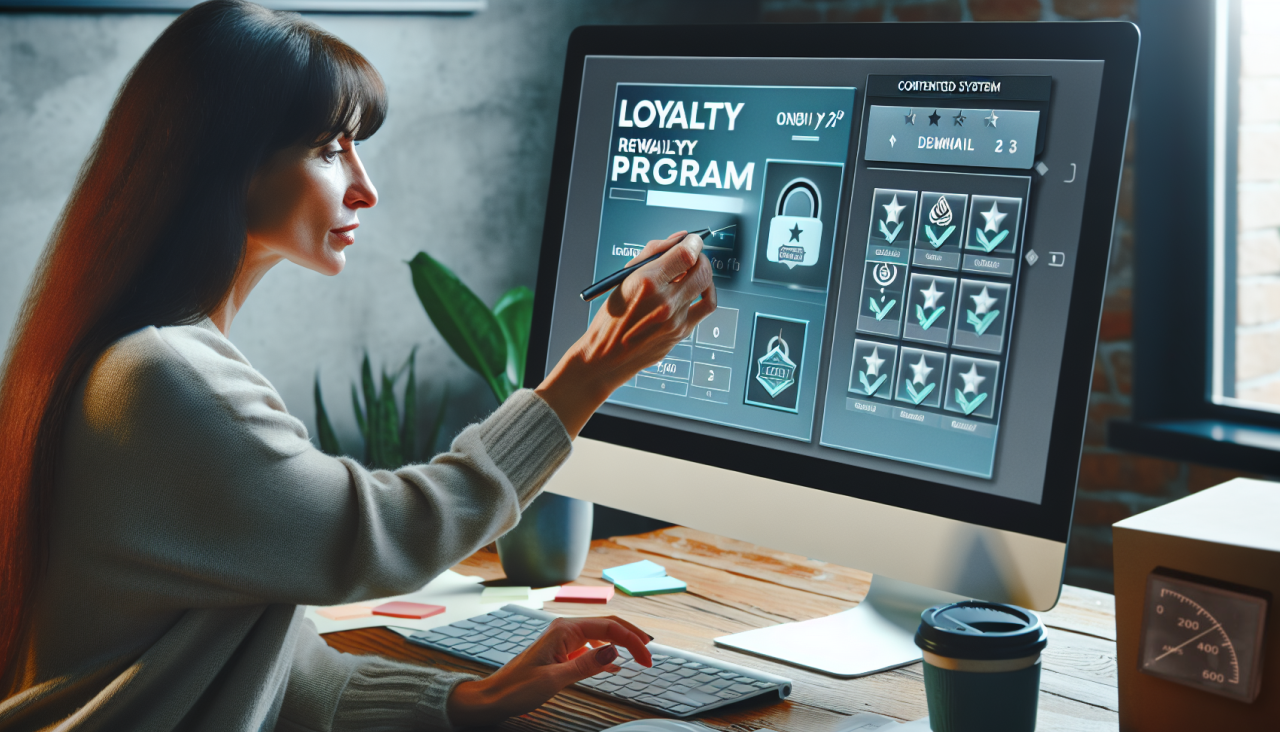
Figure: 300 A
